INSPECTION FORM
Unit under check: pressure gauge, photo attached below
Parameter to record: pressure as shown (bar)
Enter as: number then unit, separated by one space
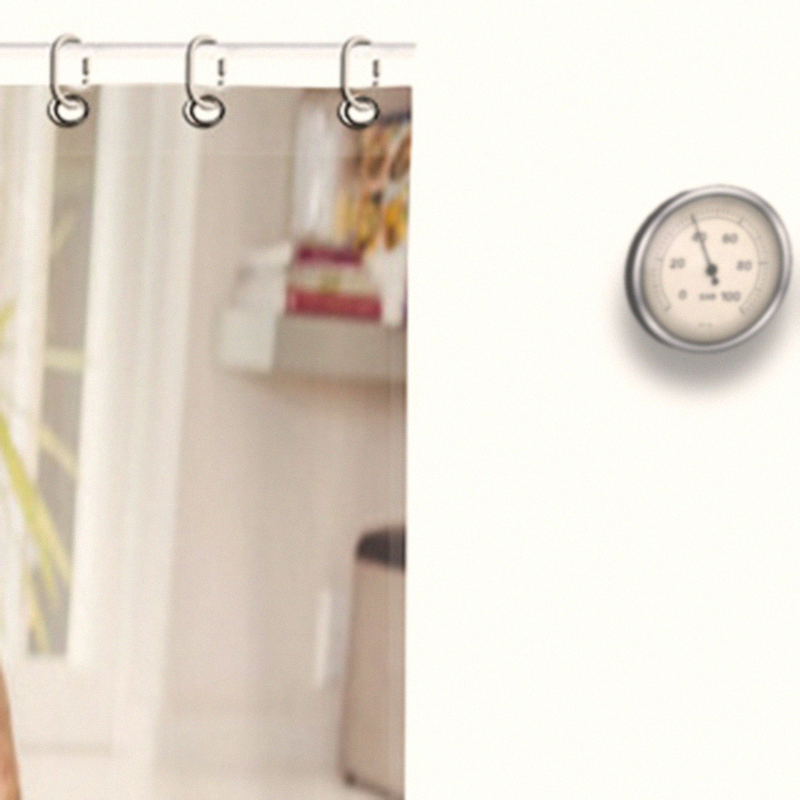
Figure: 40 bar
